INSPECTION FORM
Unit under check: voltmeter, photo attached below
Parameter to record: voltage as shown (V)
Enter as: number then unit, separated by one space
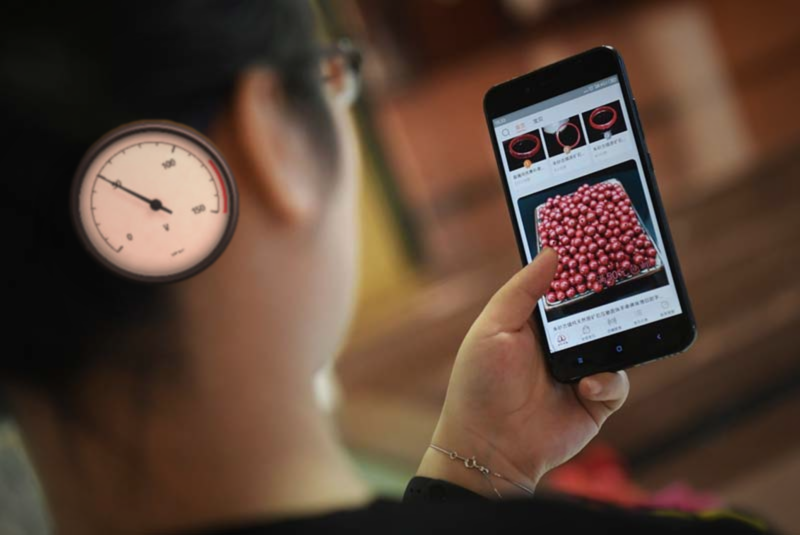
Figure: 50 V
